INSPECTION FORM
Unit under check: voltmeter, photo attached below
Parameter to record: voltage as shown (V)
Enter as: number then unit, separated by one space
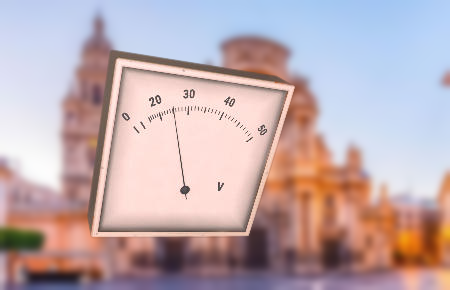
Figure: 25 V
